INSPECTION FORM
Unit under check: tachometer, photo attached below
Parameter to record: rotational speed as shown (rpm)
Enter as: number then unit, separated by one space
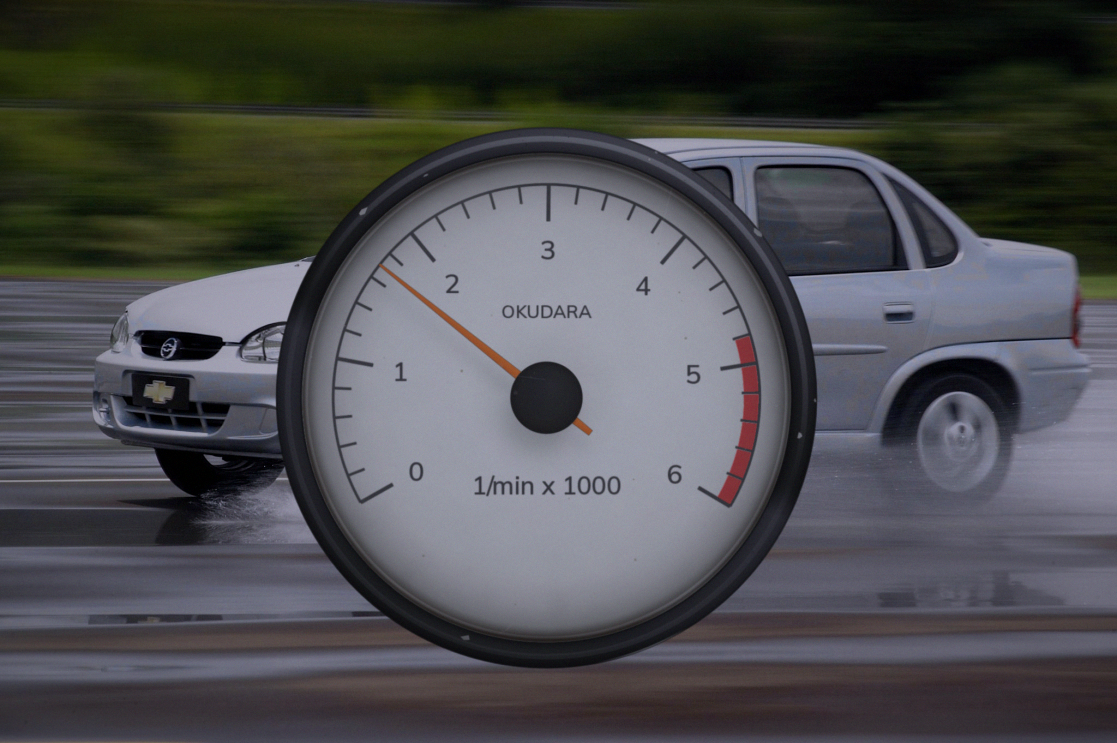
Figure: 1700 rpm
